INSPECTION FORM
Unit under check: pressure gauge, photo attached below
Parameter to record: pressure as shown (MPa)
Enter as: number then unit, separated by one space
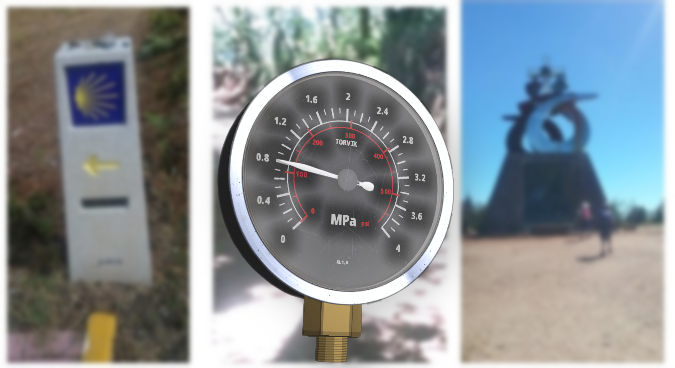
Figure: 0.8 MPa
